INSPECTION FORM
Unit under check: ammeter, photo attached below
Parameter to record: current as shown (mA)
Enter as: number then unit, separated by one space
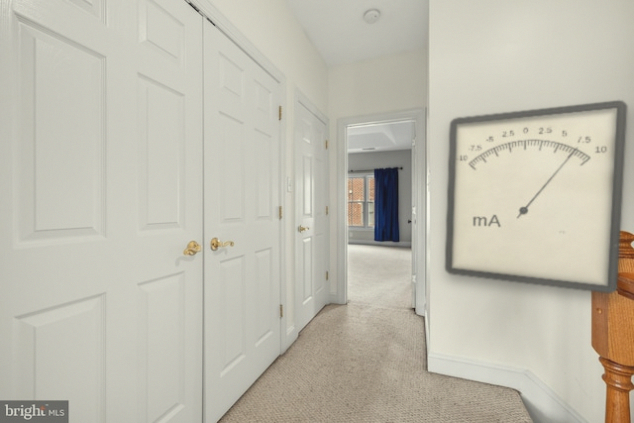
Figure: 7.5 mA
